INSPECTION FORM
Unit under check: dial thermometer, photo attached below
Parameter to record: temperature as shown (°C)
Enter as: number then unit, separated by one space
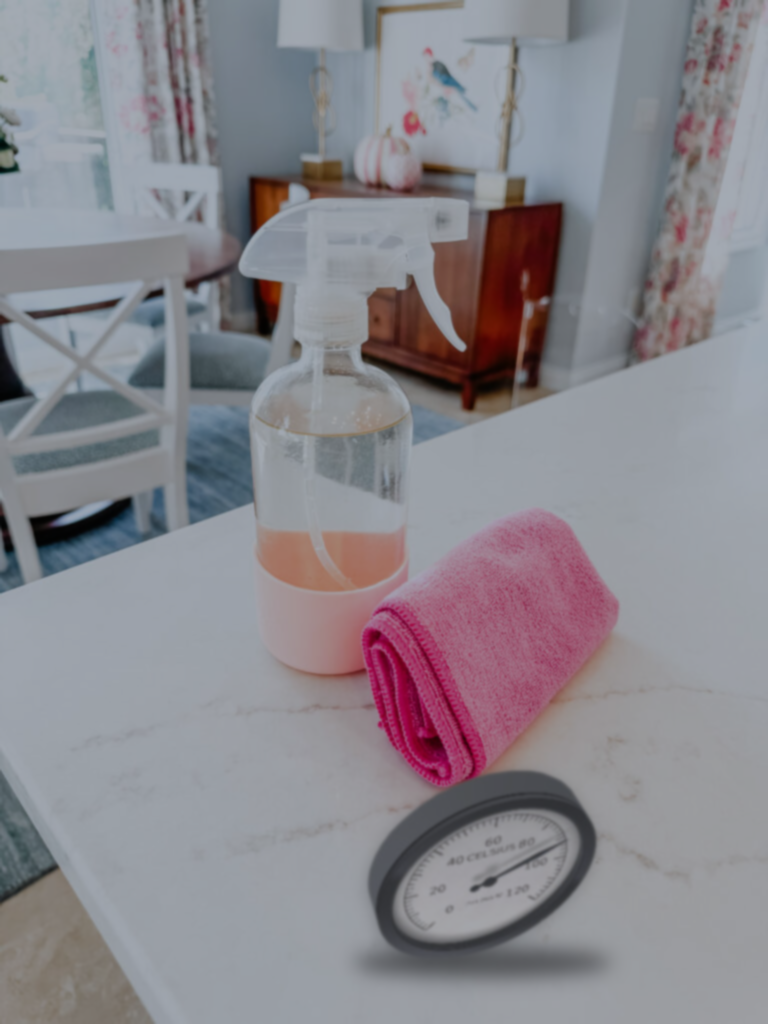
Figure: 90 °C
